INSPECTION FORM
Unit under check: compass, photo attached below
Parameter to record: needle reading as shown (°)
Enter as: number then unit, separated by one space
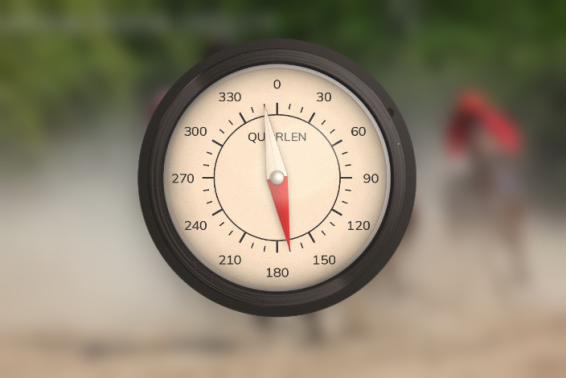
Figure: 170 °
